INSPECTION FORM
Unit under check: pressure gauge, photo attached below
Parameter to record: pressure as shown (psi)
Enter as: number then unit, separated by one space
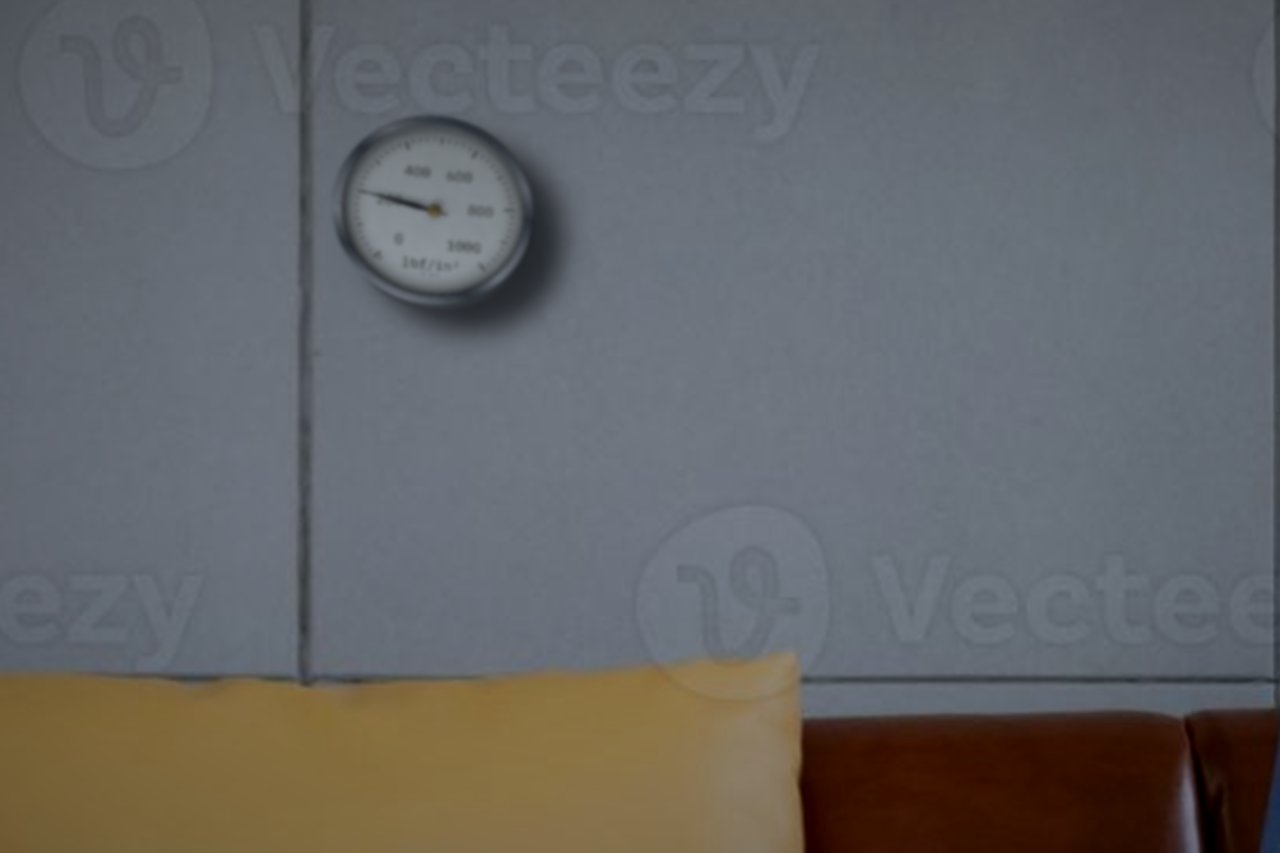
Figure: 200 psi
